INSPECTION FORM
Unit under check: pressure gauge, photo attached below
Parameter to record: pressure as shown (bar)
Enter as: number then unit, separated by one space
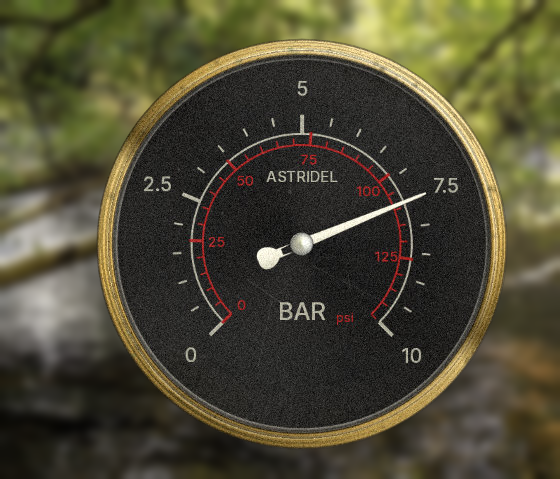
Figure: 7.5 bar
